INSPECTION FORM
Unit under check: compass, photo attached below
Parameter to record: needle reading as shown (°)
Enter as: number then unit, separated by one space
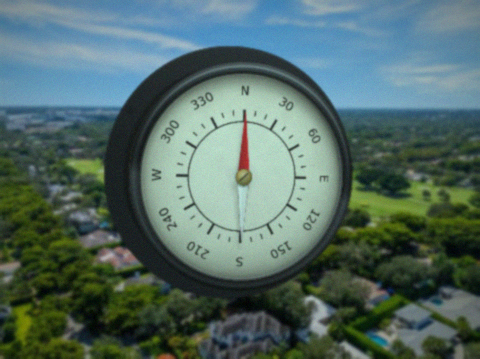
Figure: 0 °
